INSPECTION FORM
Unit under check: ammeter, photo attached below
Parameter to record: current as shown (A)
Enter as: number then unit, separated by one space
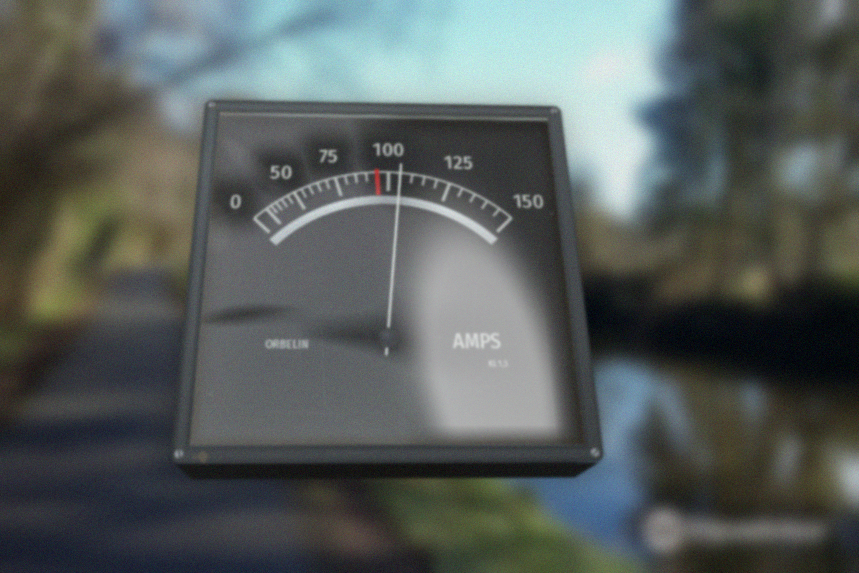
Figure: 105 A
